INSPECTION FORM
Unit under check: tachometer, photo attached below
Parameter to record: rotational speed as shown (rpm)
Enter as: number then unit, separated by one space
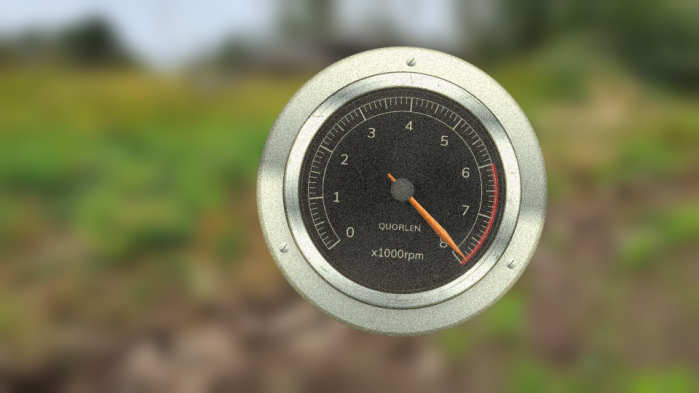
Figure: 7900 rpm
